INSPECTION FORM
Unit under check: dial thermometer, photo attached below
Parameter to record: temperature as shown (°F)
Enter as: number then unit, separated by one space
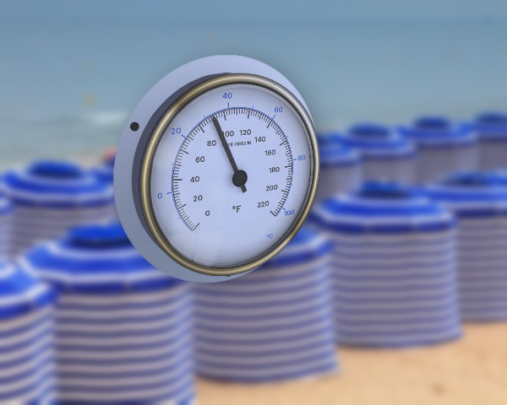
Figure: 90 °F
